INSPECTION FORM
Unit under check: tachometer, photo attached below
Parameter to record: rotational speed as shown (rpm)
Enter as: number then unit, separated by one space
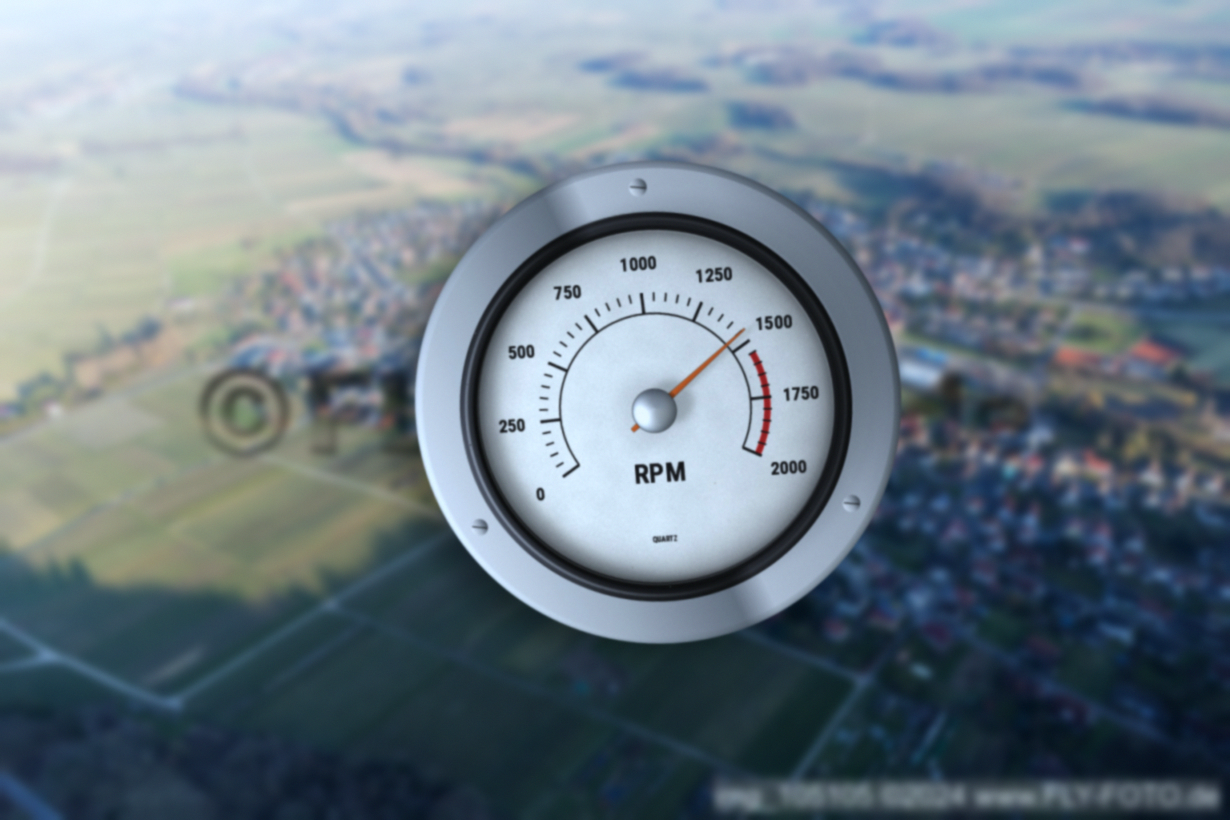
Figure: 1450 rpm
